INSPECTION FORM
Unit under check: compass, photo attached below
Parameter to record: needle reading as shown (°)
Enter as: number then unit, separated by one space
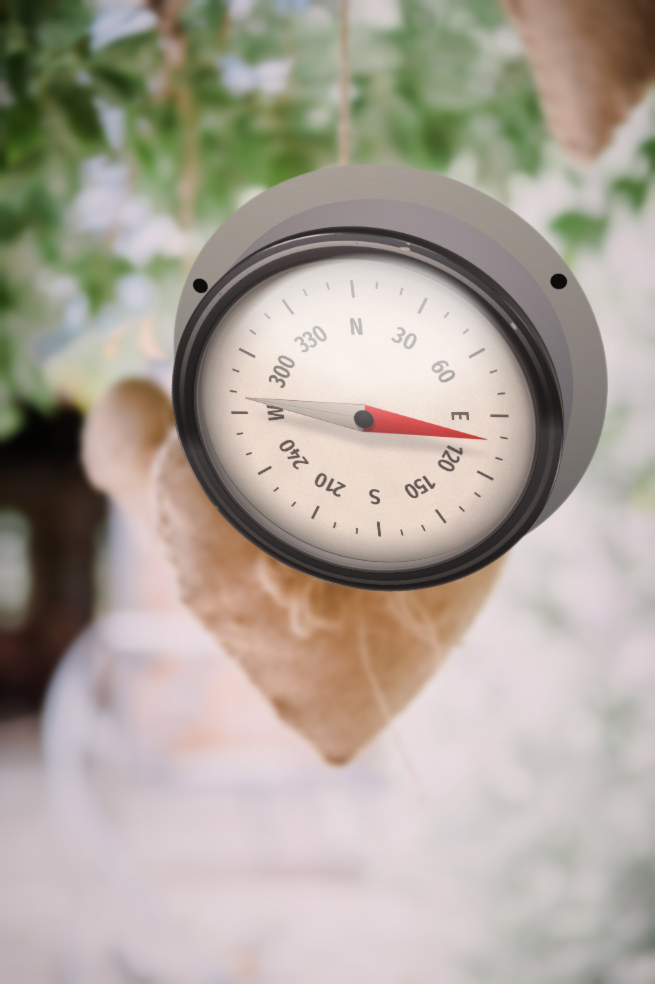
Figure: 100 °
